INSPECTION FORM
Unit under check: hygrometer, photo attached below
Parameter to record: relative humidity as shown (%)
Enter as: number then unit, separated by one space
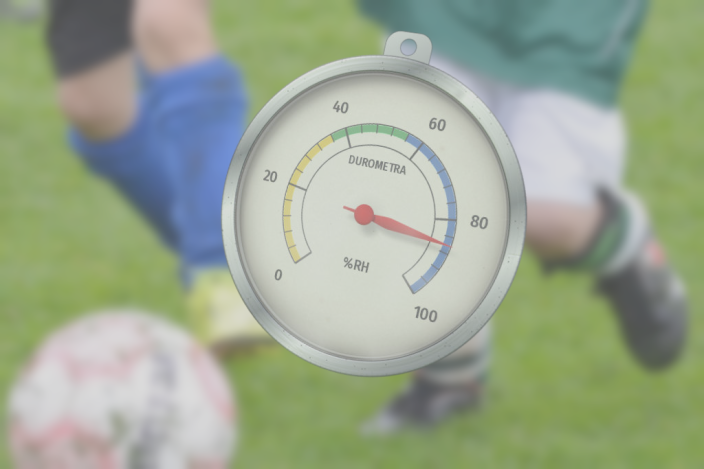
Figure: 86 %
